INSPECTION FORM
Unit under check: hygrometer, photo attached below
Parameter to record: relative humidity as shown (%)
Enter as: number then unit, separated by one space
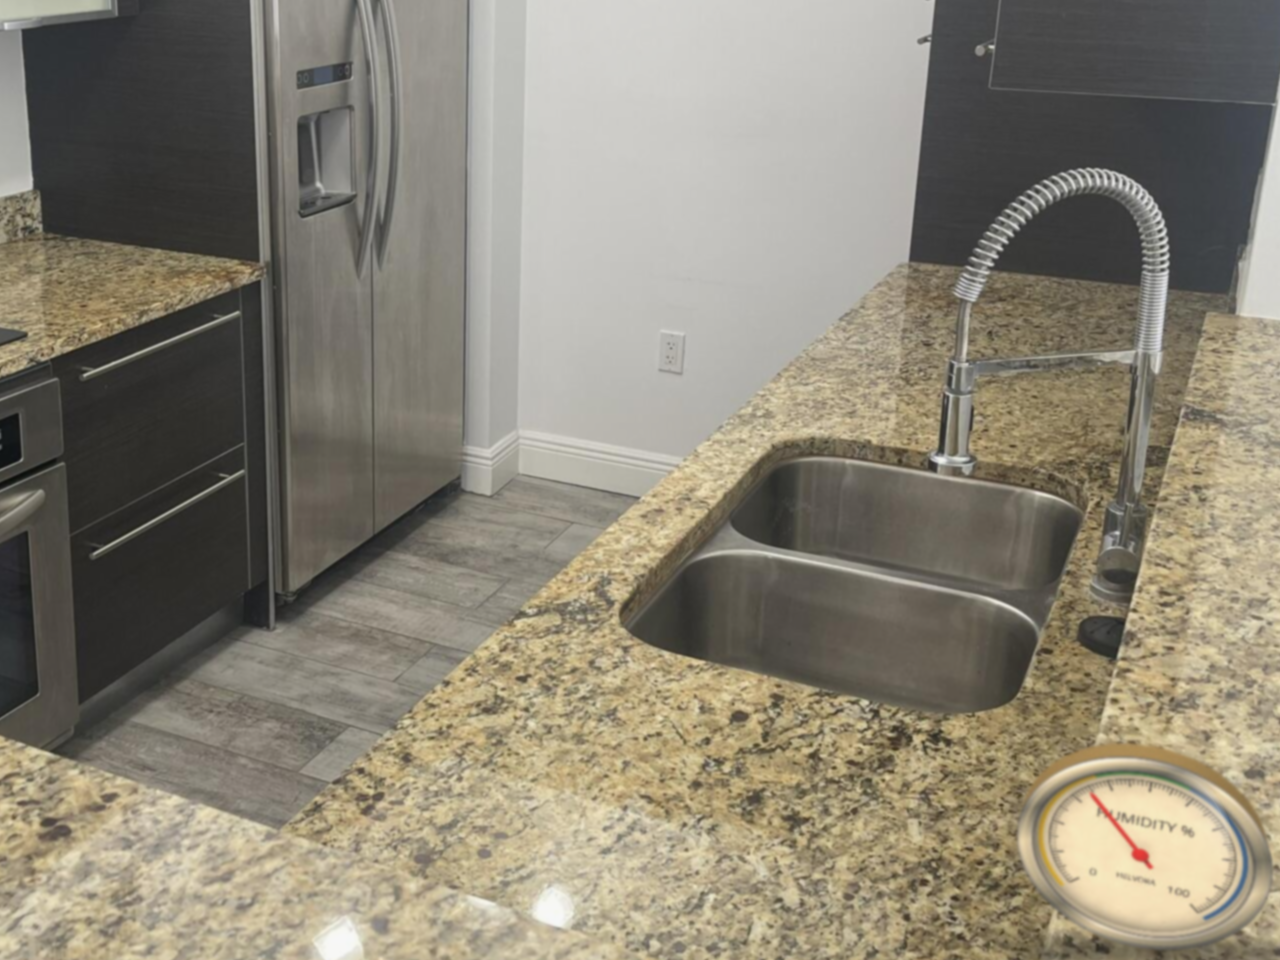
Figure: 35 %
